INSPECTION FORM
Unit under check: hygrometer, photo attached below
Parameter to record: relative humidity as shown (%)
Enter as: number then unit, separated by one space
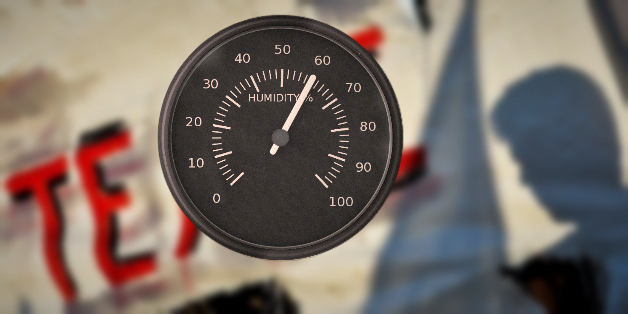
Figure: 60 %
